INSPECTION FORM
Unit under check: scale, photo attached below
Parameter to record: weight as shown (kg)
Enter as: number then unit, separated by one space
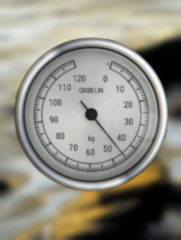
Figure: 45 kg
